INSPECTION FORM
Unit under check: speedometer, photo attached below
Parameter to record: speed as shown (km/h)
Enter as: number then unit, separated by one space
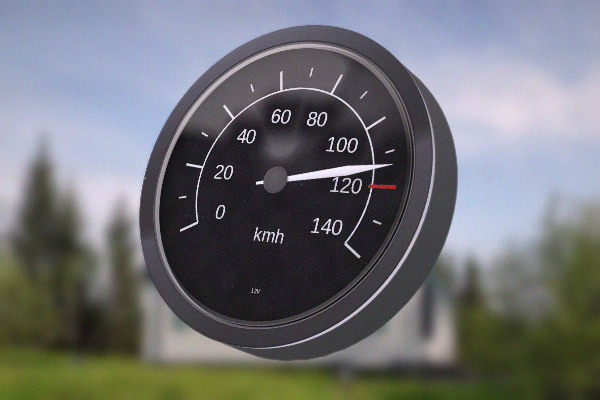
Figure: 115 km/h
